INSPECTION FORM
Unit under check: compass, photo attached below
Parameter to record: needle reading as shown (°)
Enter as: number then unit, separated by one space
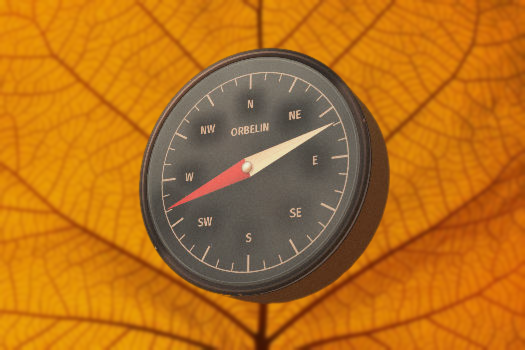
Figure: 250 °
